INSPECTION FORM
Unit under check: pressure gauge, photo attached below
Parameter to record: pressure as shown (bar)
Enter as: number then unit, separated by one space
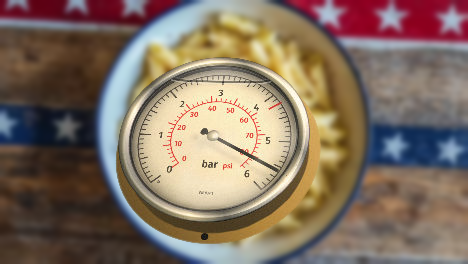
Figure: 5.6 bar
